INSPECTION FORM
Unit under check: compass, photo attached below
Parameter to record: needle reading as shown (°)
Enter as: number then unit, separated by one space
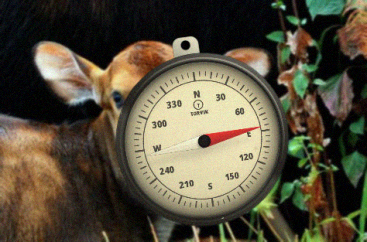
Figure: 85 °
